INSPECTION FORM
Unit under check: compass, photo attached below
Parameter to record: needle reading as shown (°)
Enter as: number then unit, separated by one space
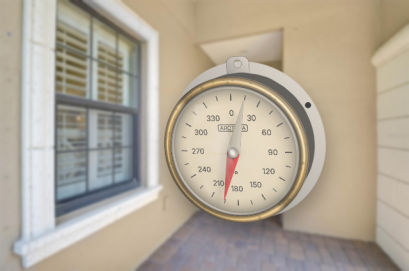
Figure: 195 °
